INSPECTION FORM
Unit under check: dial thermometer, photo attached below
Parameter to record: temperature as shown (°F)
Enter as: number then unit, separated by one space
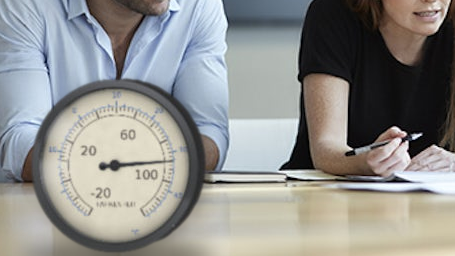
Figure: 90 °F
